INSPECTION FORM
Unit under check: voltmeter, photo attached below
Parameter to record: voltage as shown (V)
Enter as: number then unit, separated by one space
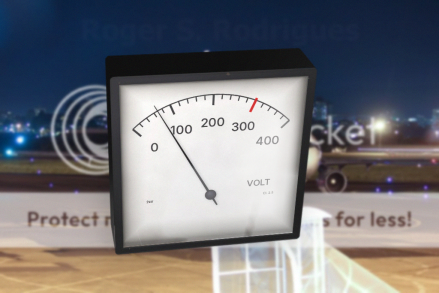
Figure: 70 V
